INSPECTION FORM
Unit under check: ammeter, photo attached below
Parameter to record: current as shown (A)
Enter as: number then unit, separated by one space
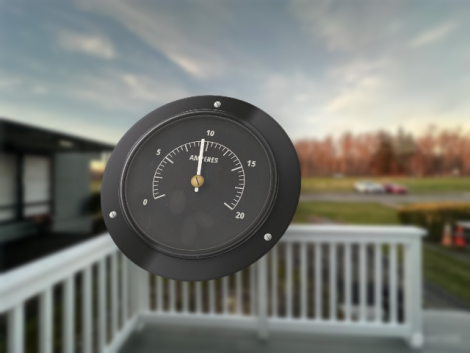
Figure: 9.5 A
